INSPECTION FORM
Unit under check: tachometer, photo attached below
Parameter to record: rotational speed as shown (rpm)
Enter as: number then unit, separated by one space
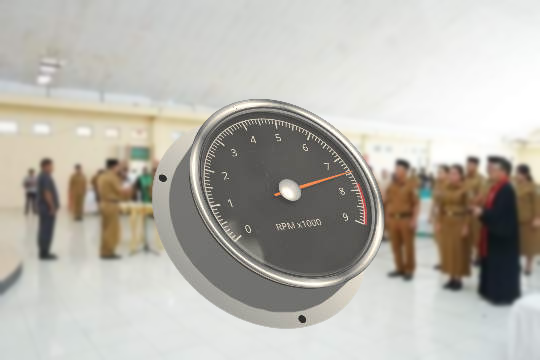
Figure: 7500 rpm
